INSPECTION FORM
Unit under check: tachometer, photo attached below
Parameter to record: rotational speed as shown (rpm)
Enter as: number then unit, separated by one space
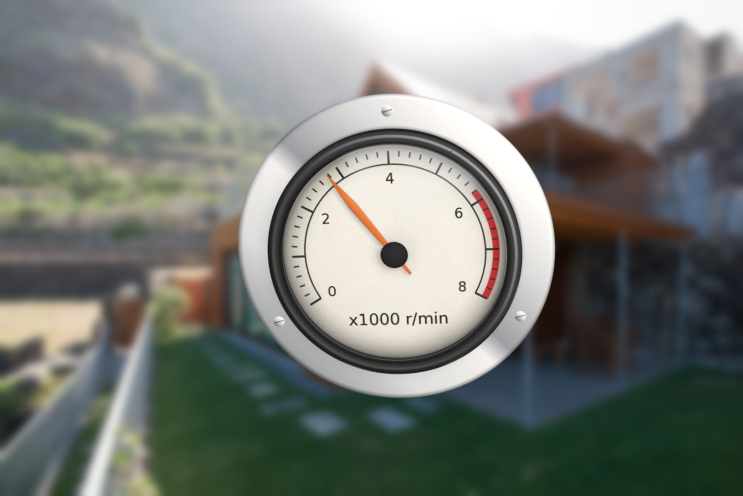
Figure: 2800 rpm
